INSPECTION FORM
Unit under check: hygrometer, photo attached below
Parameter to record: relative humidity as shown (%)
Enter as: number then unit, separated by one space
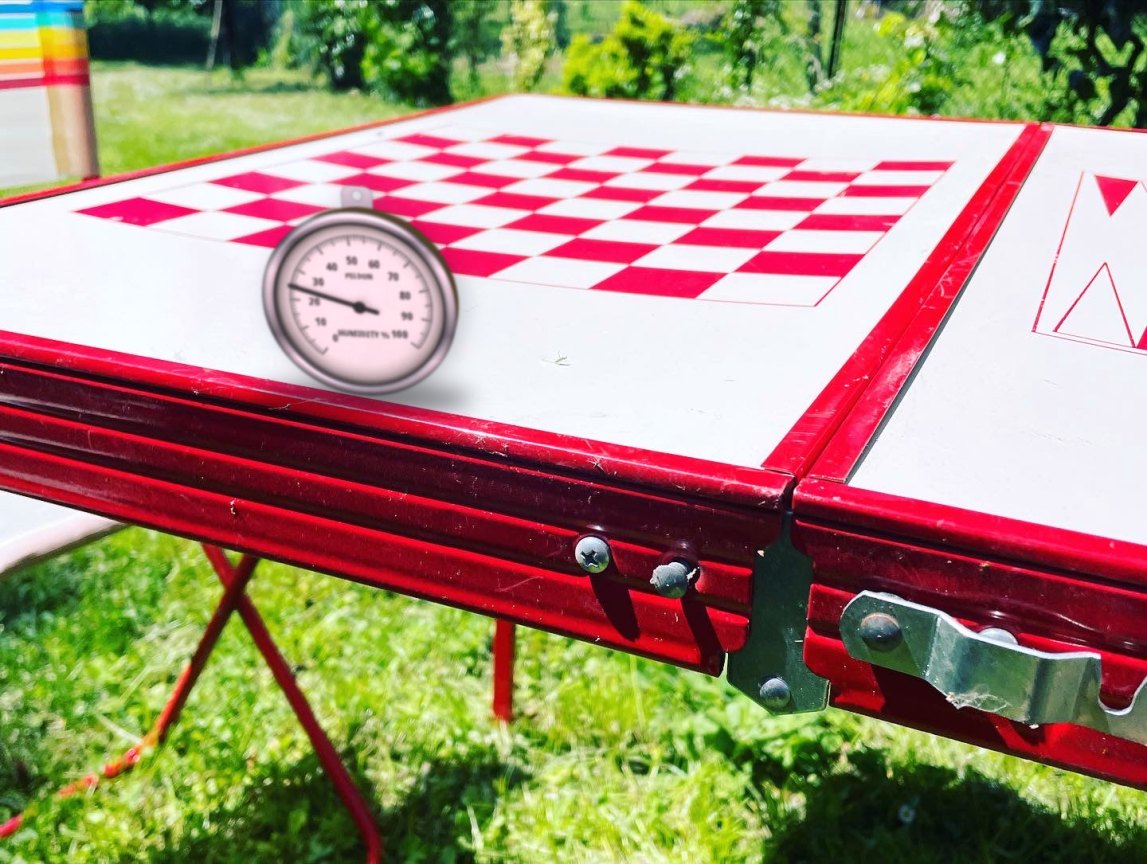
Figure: 25 %
